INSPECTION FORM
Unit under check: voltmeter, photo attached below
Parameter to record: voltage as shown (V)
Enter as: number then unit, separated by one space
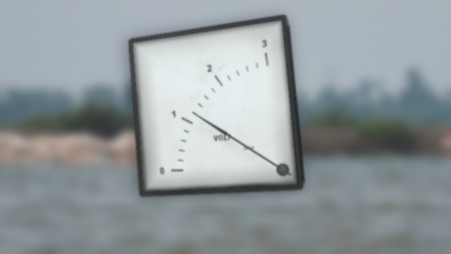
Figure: 1.2 V
